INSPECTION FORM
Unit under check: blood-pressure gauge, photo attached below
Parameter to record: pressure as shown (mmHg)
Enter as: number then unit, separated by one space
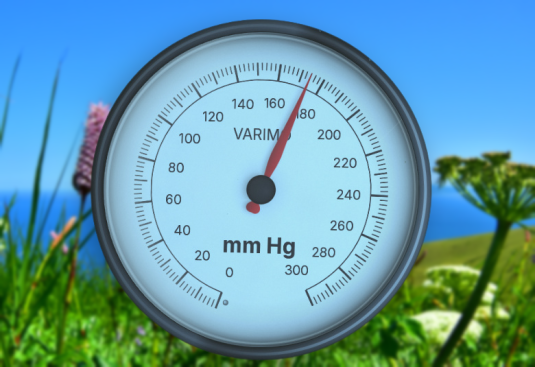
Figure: 174 mmHg
